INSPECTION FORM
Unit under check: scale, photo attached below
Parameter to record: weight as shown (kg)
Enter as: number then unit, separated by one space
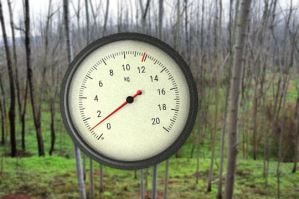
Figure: 1 kg
